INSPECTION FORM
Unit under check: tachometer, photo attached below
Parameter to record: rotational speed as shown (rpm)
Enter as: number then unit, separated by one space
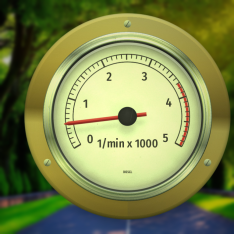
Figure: 500 rpm
